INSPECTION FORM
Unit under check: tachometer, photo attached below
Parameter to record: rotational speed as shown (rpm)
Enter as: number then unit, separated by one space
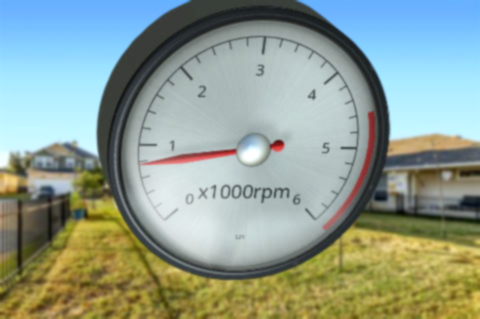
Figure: 800 rpm
